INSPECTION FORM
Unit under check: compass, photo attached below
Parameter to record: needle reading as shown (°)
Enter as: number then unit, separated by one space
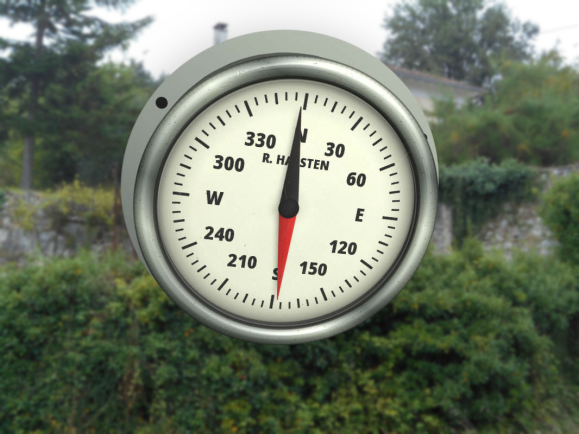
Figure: 177.5 °
